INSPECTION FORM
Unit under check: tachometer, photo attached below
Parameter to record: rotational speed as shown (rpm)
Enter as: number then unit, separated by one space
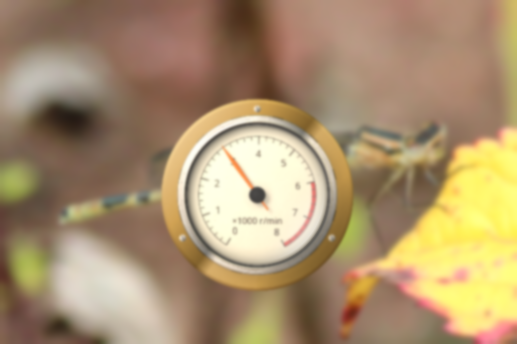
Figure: 3000 rpm
